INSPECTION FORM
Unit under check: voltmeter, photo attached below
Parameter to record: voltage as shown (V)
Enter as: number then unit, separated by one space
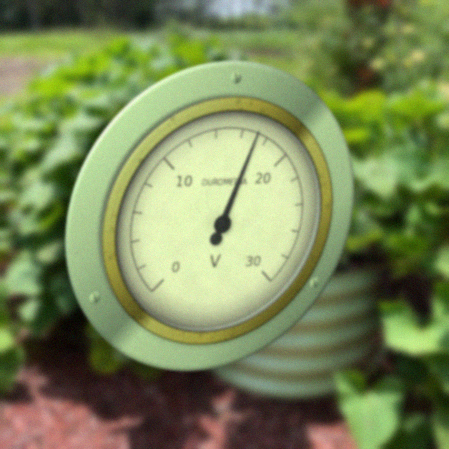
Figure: 17 V
